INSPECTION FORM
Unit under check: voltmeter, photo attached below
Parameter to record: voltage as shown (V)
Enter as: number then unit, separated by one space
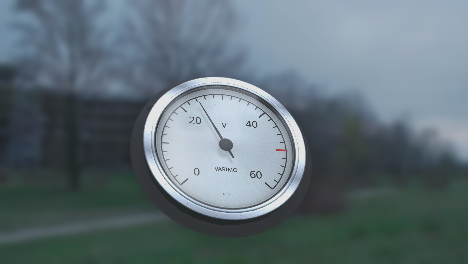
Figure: 24 V
